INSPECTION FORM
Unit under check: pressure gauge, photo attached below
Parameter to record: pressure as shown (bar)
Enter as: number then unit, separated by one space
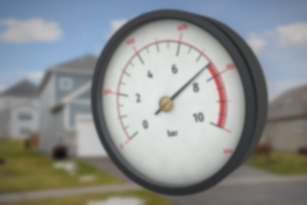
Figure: 7.5 bar
